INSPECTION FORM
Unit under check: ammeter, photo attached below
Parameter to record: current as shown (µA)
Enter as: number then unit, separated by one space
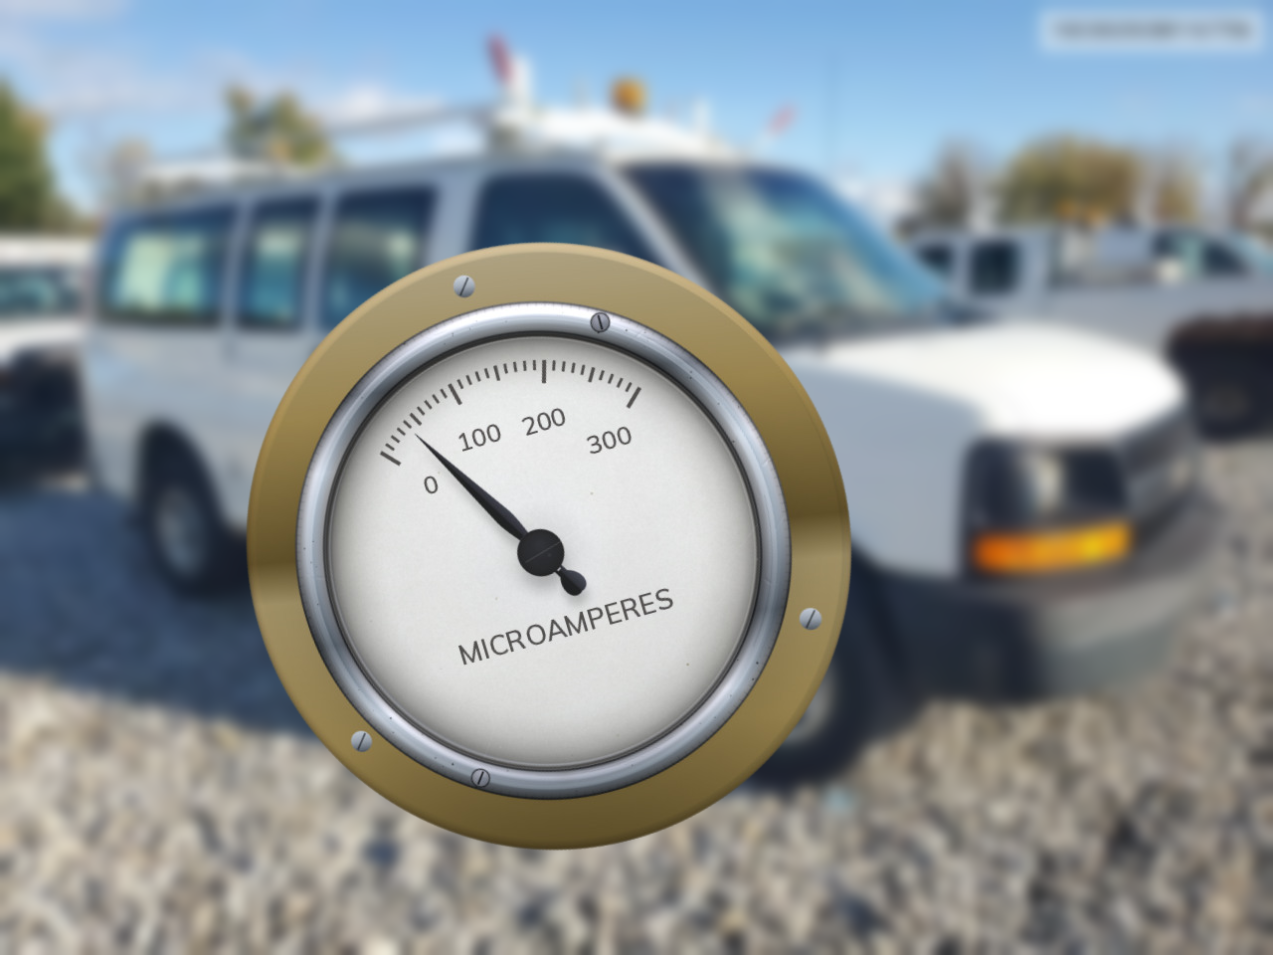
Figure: 40 µA
